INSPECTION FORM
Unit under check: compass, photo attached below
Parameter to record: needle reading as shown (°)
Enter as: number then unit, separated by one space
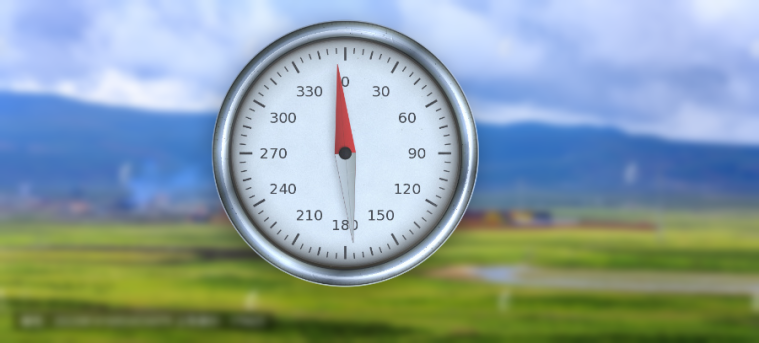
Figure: 355 °
